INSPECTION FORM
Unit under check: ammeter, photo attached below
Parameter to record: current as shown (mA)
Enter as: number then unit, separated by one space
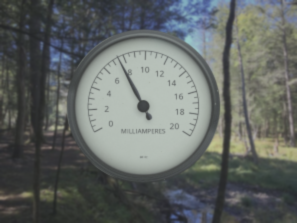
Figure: 7.5 mA
